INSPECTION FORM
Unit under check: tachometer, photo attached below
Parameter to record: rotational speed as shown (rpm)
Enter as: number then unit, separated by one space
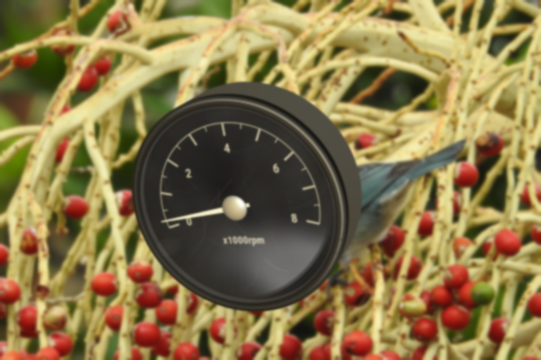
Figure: 250 rpm
